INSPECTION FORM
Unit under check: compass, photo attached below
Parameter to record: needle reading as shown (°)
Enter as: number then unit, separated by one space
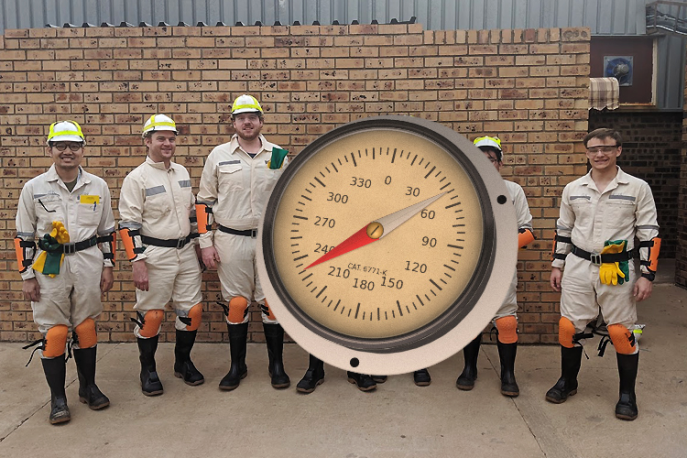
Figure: 230 °
